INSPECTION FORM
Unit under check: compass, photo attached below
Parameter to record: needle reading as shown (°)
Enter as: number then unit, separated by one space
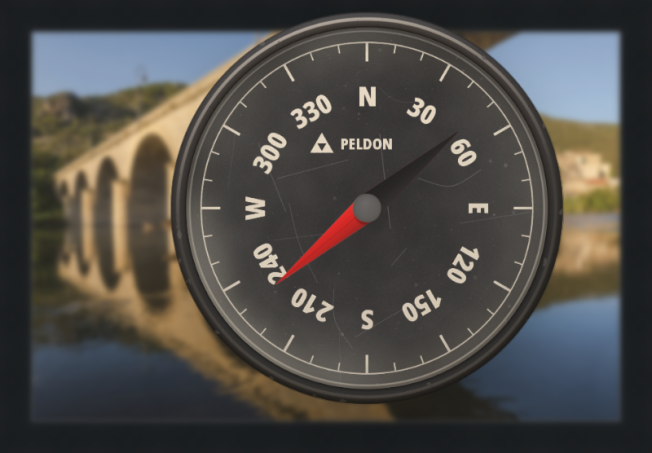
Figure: 230 °
